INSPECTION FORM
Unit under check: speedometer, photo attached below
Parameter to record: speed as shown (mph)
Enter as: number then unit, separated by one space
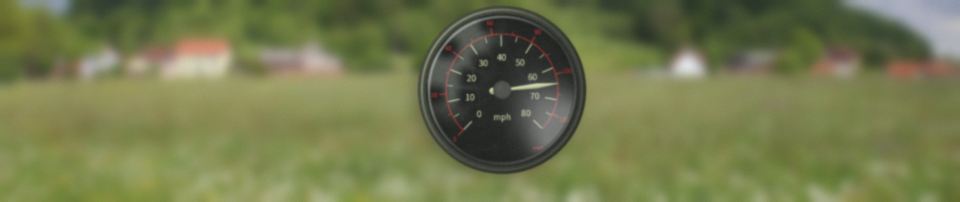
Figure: 65 mph
